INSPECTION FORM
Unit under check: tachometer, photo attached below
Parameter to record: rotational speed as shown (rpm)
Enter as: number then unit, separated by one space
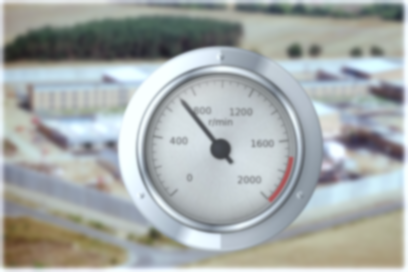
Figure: 700 rpm
